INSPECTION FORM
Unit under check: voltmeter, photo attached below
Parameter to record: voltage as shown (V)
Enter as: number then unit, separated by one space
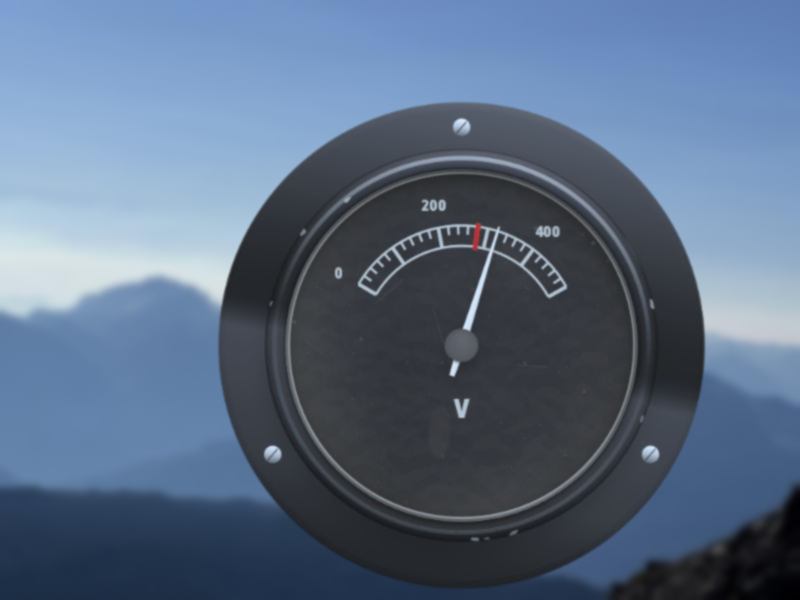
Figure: 320 V
